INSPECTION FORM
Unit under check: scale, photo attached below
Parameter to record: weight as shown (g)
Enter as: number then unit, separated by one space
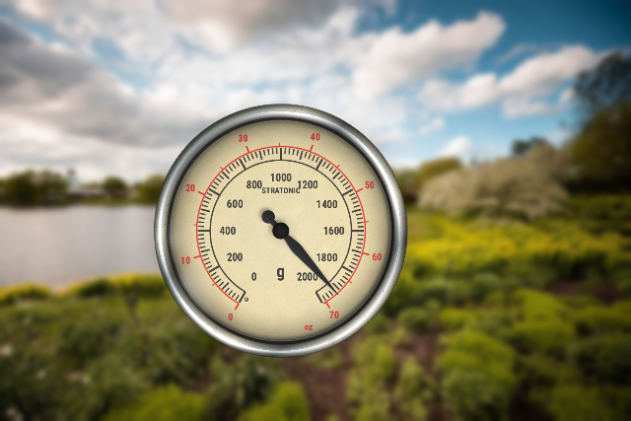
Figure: 1920 g
